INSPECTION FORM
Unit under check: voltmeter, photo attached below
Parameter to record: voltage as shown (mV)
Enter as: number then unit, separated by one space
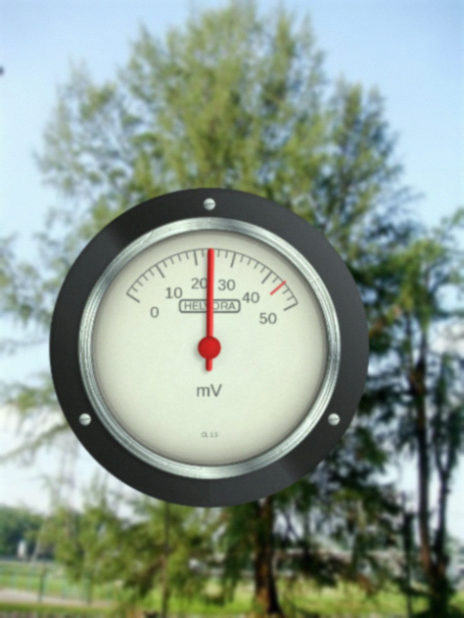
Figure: 24 mV
